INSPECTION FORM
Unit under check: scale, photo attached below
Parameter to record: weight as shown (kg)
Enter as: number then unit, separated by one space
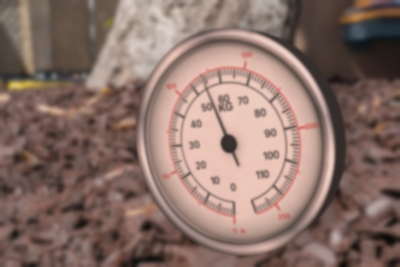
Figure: 55 kg
